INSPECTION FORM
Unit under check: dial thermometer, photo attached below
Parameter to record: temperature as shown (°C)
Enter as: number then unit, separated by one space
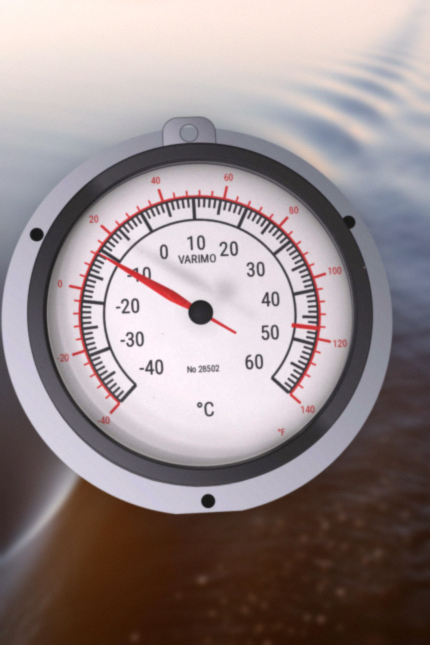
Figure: -11 °C
